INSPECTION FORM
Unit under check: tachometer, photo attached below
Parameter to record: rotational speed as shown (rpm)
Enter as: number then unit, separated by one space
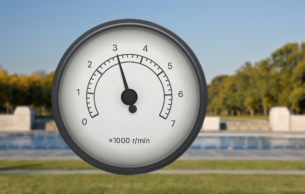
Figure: 3000 rpm
